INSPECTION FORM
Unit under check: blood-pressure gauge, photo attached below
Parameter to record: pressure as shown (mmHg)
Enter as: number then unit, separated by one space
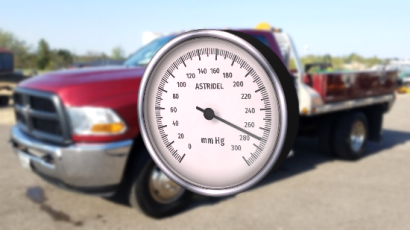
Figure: 270 mmHg
